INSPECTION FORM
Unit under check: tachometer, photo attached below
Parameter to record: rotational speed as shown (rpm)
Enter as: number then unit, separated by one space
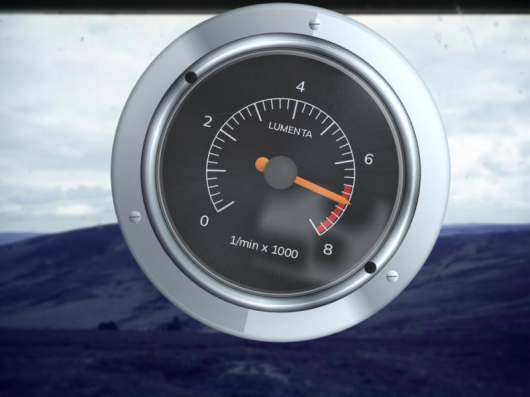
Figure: 7000 rpm
